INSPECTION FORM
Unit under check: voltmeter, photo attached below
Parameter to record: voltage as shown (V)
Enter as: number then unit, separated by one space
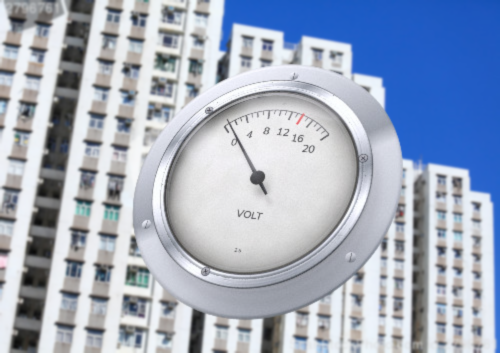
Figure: 1 V
